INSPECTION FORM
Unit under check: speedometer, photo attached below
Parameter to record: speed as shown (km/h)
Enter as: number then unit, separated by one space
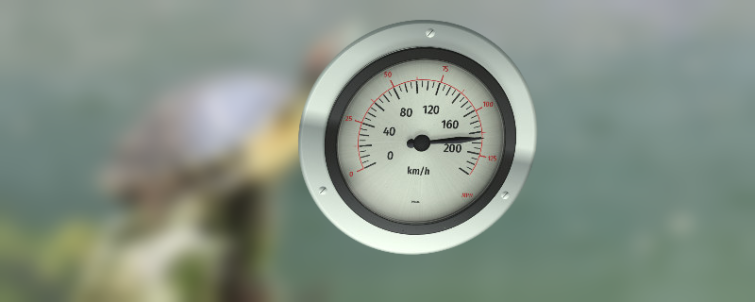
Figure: 185 km/h
